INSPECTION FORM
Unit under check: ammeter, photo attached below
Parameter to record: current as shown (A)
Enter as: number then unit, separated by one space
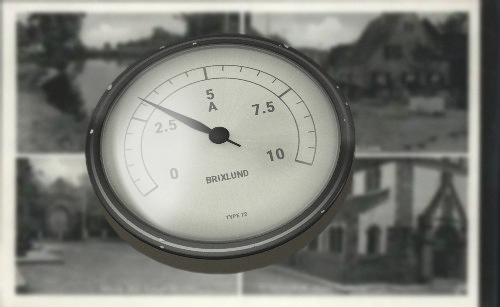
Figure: 3 A
